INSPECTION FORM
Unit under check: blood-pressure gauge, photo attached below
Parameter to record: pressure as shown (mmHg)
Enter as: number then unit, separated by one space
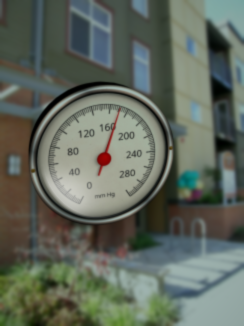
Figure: 170 mmHg
